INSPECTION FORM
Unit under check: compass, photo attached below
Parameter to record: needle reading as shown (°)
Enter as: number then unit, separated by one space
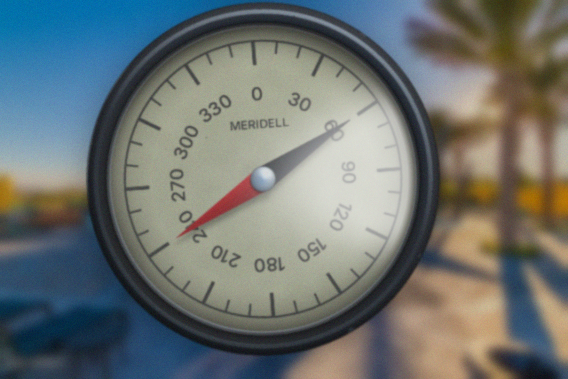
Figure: 240 °
